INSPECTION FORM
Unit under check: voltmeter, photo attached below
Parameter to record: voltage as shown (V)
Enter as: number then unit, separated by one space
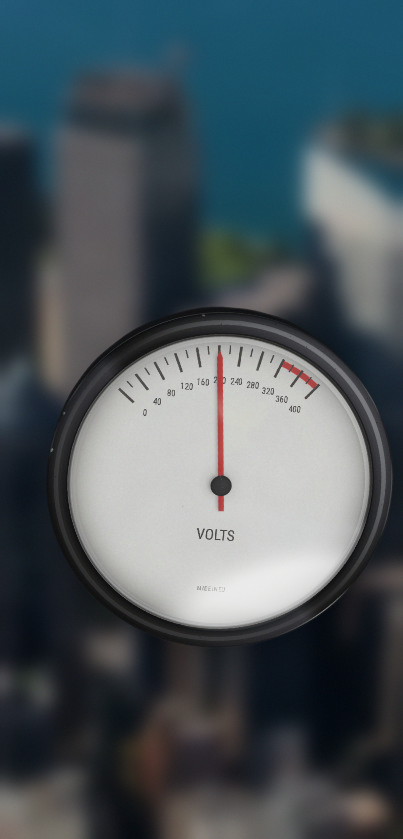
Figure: 200 V
